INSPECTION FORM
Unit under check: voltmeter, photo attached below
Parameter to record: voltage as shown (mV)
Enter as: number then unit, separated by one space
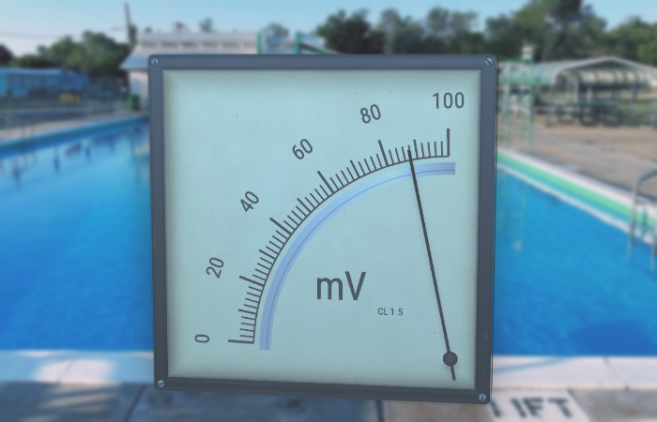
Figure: 88 mV
